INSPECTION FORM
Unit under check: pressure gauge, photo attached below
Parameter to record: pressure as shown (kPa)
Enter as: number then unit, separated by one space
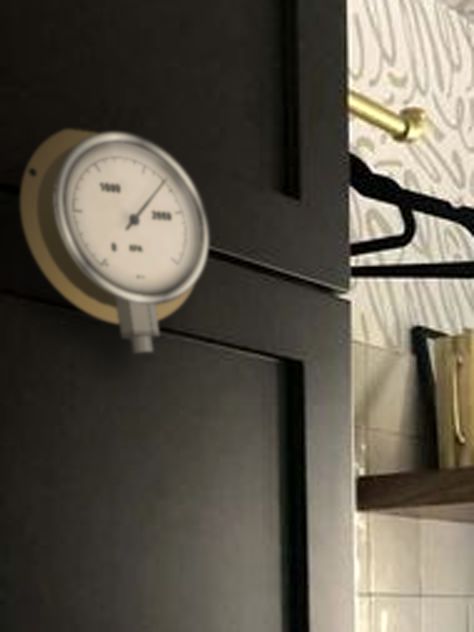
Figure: 1700 kPa
